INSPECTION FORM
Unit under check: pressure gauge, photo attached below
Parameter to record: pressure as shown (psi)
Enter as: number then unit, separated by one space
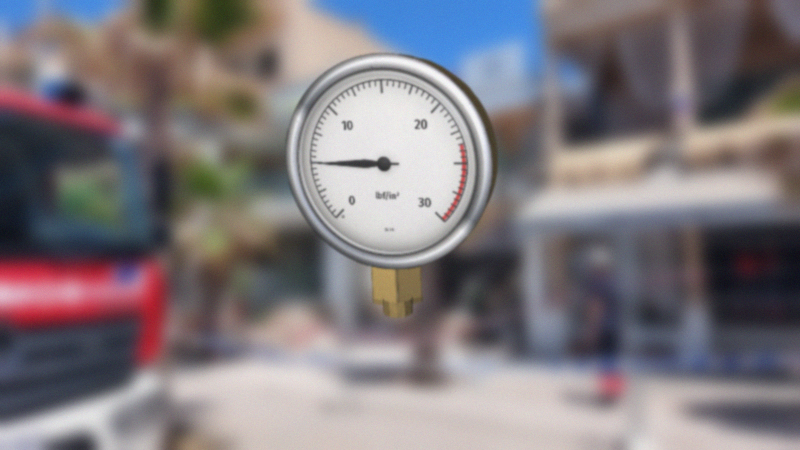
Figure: 5 psi
